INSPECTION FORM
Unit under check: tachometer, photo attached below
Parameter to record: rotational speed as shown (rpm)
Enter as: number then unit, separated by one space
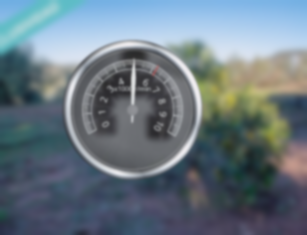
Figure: 5000 rpm
